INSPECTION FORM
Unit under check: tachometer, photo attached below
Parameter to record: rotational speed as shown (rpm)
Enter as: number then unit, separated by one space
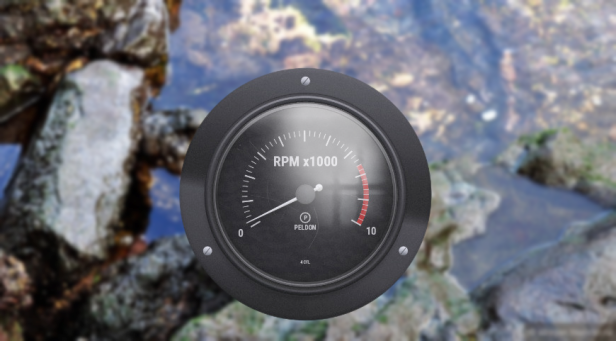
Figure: 200 rpm
